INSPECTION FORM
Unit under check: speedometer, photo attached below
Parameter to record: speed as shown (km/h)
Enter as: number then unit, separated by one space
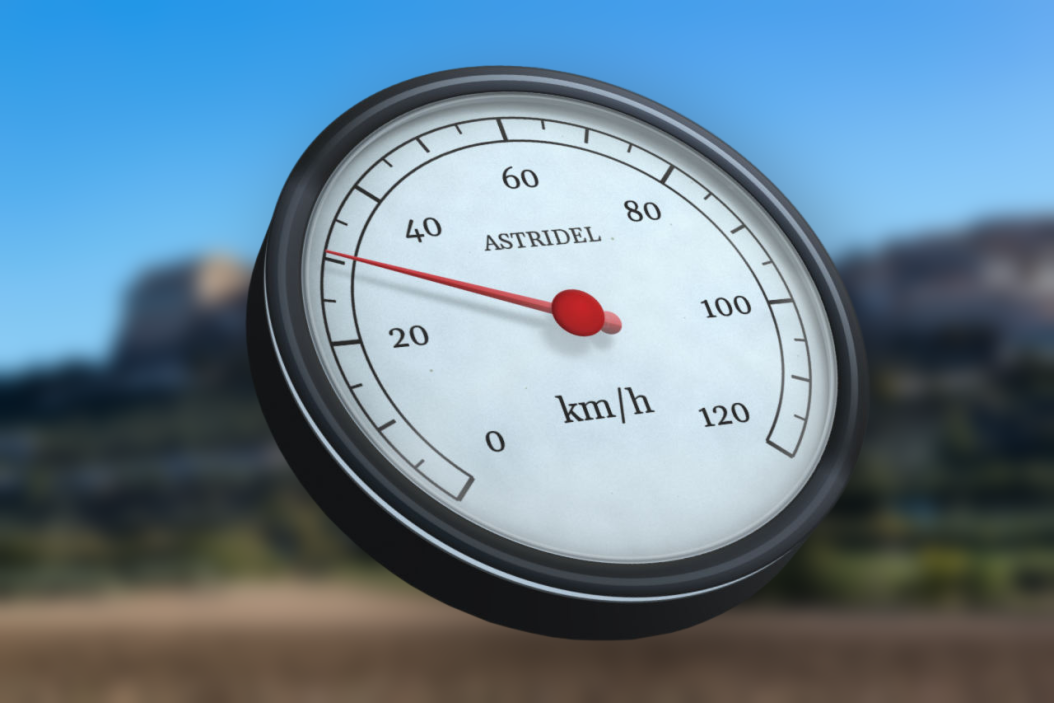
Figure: 30 km/h
